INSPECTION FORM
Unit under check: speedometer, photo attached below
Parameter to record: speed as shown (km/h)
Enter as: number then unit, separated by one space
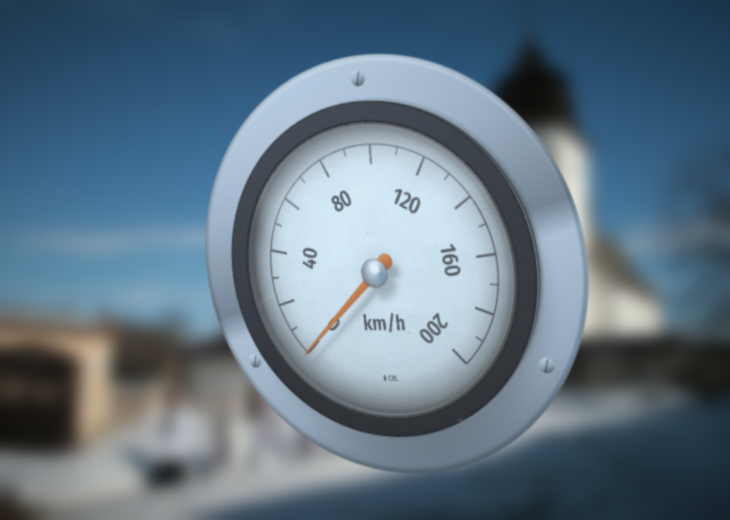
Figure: 0 km/h
